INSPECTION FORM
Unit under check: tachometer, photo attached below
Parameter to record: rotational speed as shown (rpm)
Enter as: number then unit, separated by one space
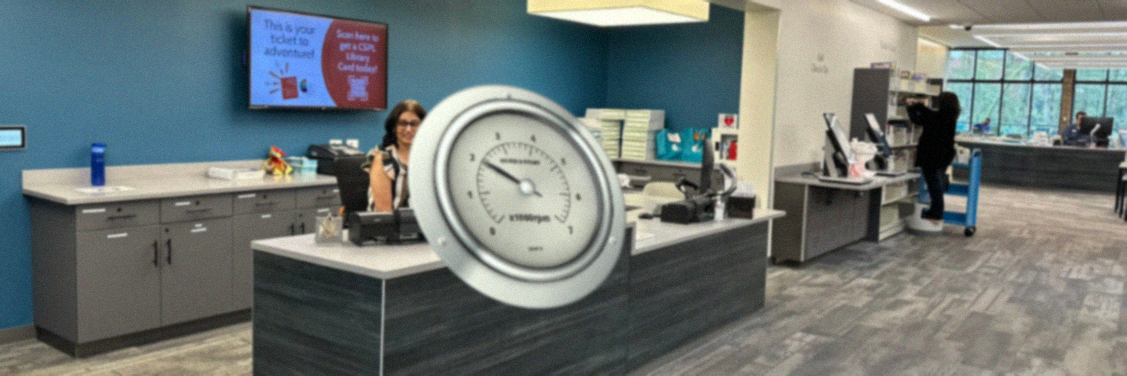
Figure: 2000 rpm
